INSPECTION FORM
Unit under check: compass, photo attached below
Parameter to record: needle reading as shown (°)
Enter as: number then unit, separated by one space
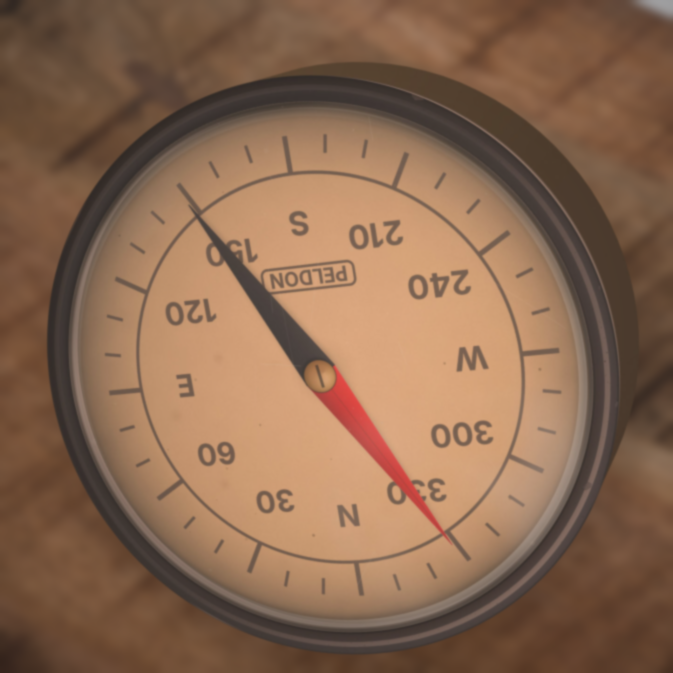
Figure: 330 °
